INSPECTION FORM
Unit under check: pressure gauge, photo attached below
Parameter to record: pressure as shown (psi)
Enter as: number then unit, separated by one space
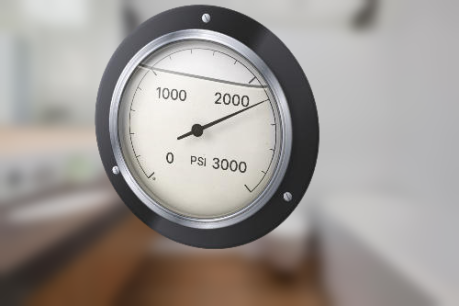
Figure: 2200 psi
